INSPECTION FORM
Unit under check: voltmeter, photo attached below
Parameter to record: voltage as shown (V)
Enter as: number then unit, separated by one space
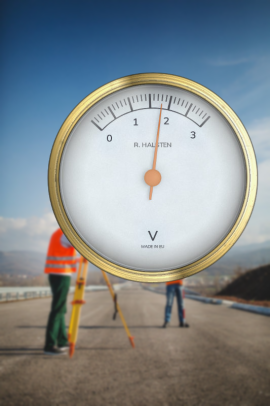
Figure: 1.8 V
